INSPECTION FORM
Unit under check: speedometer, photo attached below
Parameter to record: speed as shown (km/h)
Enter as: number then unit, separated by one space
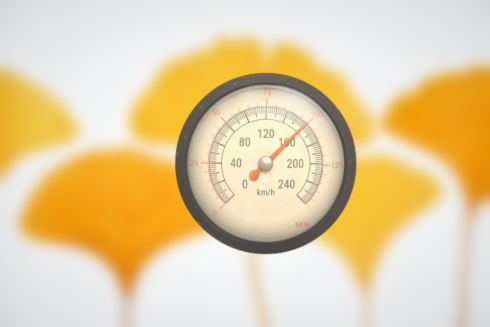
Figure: 160 km/h
